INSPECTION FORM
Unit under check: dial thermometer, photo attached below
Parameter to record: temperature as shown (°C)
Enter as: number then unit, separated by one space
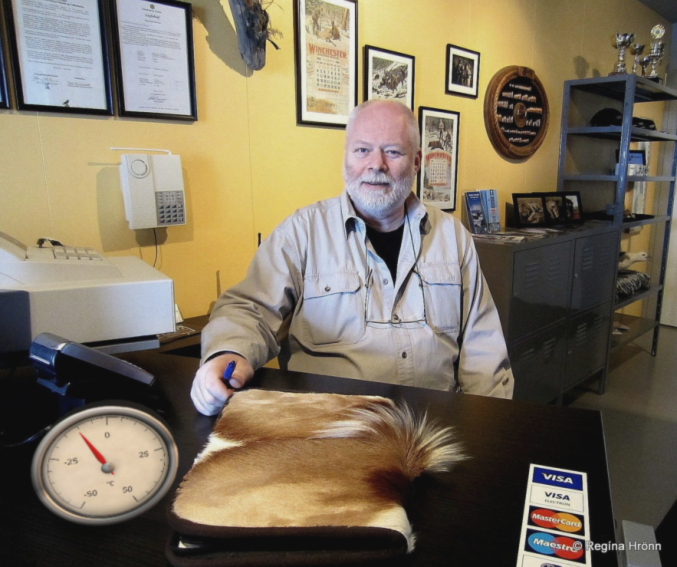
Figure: -10 °C
